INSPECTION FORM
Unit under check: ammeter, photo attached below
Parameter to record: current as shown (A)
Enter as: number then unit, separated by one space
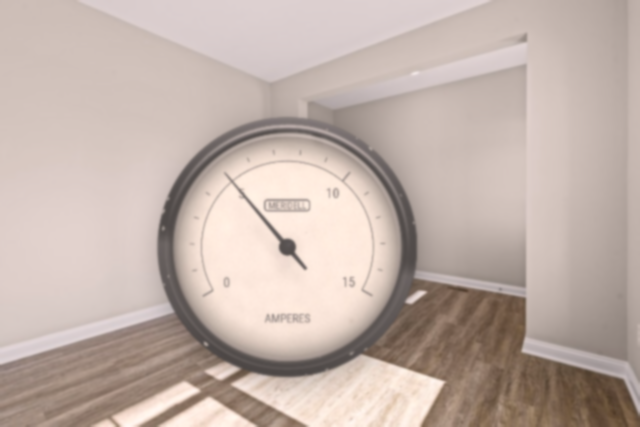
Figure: 5 A
